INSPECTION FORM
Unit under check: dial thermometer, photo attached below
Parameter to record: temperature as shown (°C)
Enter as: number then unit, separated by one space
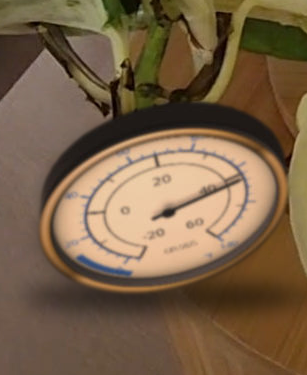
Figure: 40 °C
